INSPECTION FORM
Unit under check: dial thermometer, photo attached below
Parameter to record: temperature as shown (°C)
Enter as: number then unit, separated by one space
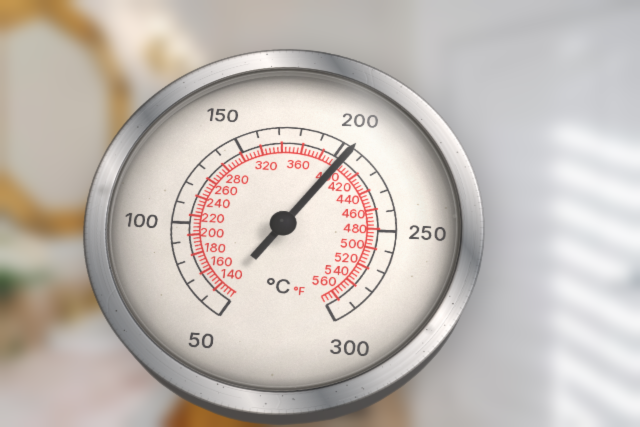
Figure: 205 °C
